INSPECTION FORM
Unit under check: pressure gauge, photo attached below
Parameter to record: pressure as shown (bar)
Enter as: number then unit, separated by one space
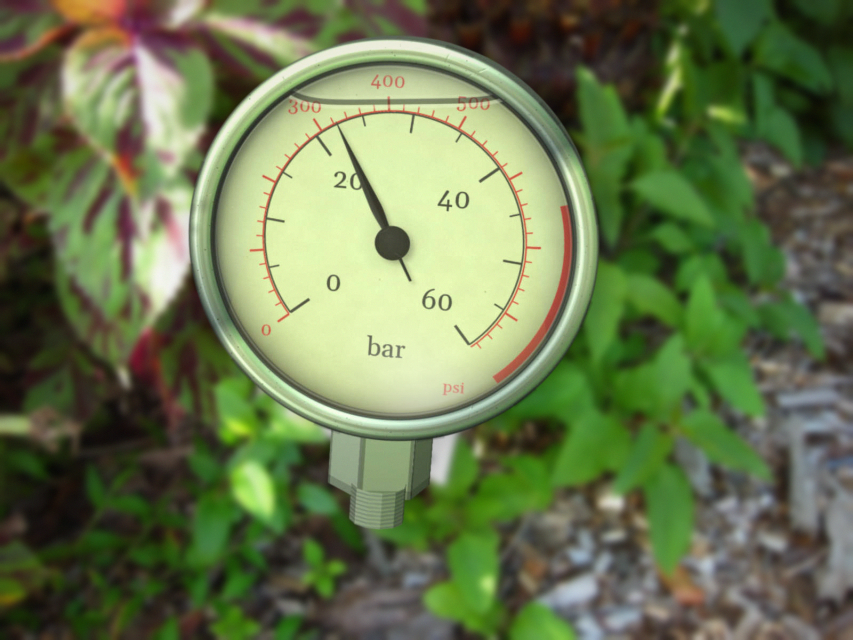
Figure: 22.5 bar
